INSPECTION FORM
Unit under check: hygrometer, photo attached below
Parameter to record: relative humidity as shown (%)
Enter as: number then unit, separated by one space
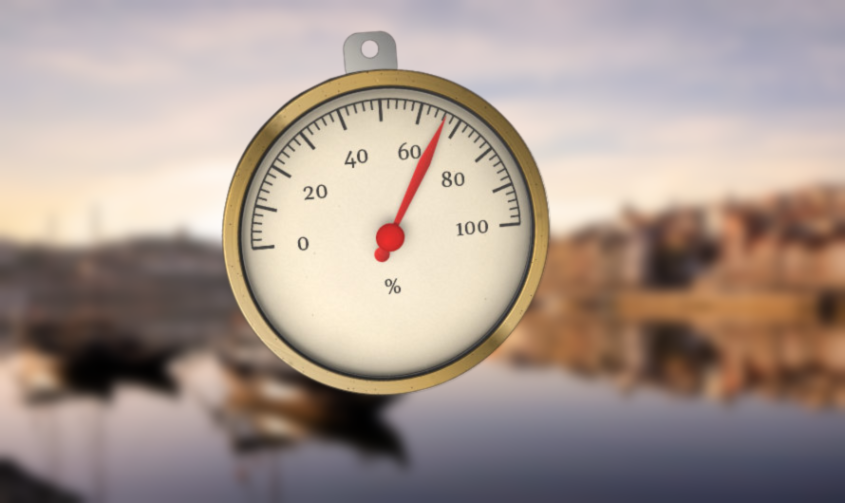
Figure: 66 %
